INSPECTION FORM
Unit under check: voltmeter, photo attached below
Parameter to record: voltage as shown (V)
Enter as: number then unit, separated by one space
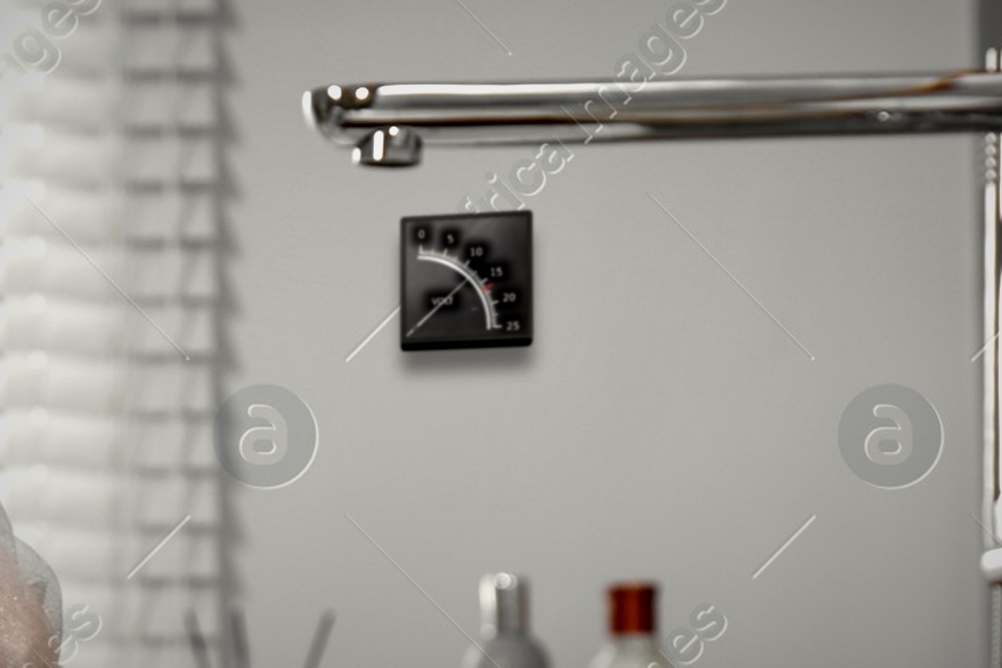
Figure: 12.5 V
